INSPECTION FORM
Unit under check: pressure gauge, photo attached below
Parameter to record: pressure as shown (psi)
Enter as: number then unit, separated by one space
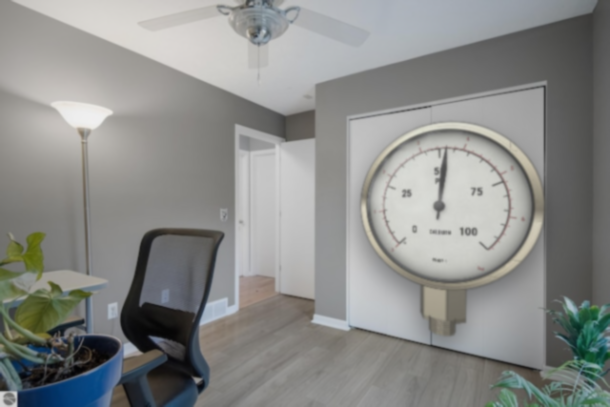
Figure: 52.5 psi
